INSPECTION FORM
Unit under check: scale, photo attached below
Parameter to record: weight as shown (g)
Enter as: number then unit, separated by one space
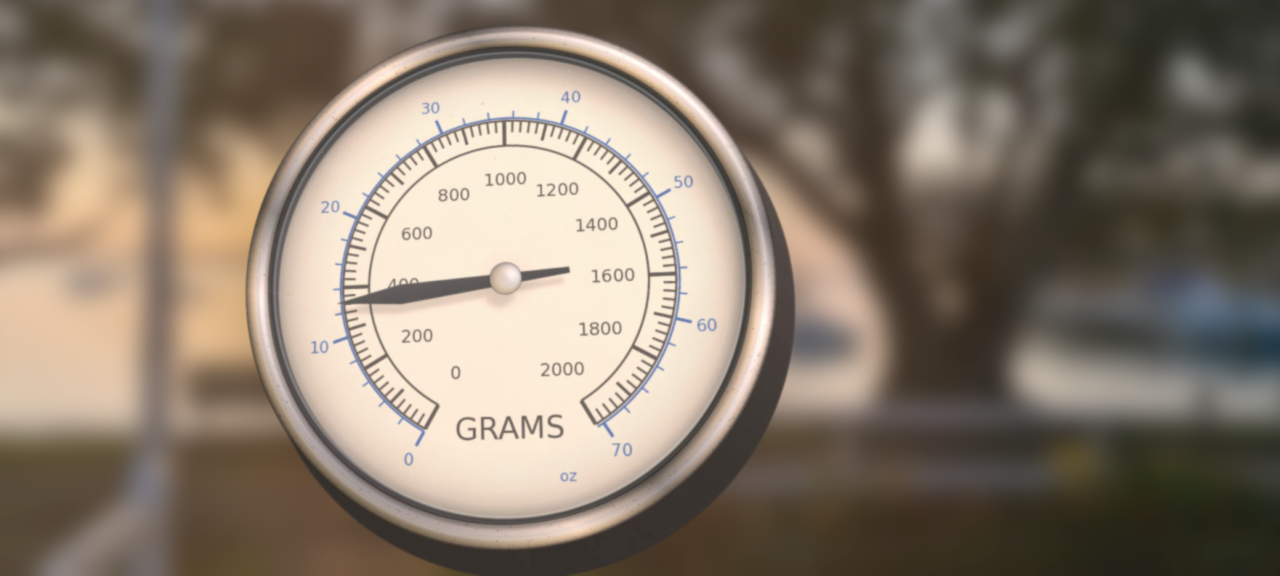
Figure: 360 g
